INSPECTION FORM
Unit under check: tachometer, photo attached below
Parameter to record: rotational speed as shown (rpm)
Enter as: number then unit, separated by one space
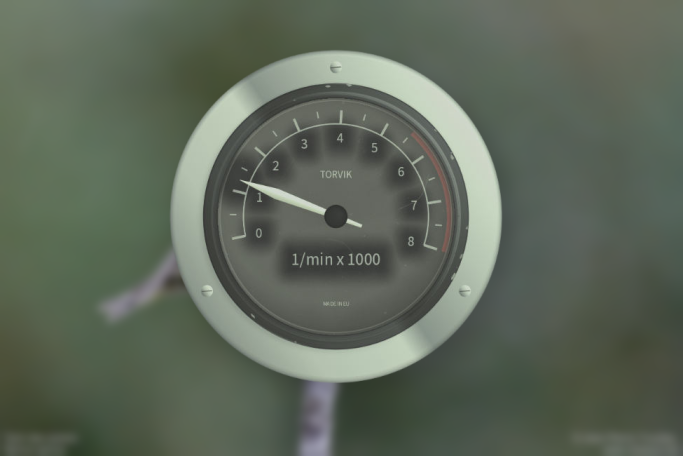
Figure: 1250 rpm
